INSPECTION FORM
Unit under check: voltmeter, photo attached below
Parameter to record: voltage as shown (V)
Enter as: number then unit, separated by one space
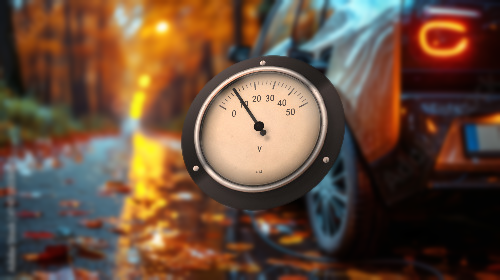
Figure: 10 V
